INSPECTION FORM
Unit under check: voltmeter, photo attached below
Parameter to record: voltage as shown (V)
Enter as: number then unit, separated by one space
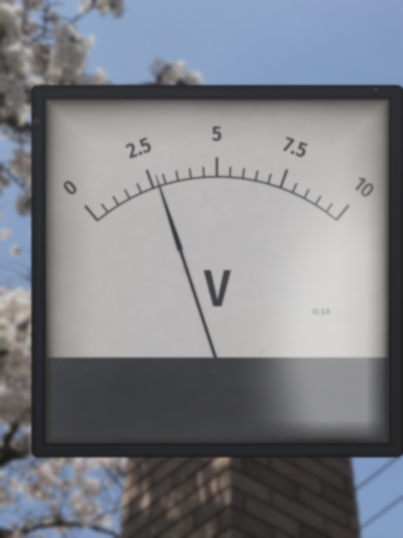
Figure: 2.75 V
